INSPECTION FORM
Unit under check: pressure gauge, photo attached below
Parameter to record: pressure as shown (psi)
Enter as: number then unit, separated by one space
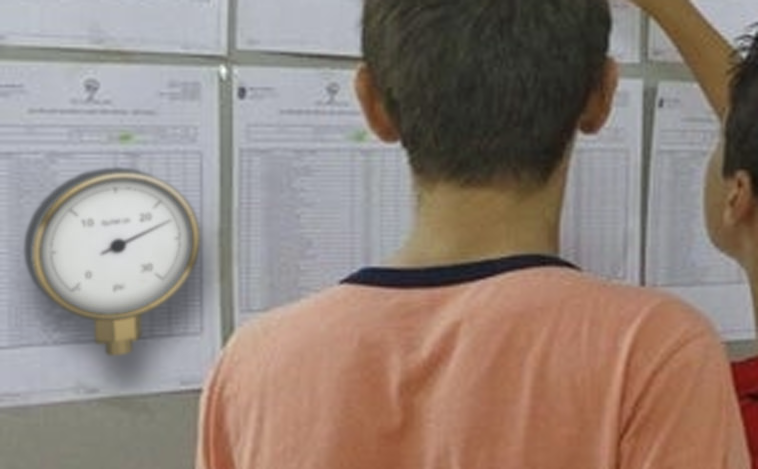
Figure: 22.5 psi
